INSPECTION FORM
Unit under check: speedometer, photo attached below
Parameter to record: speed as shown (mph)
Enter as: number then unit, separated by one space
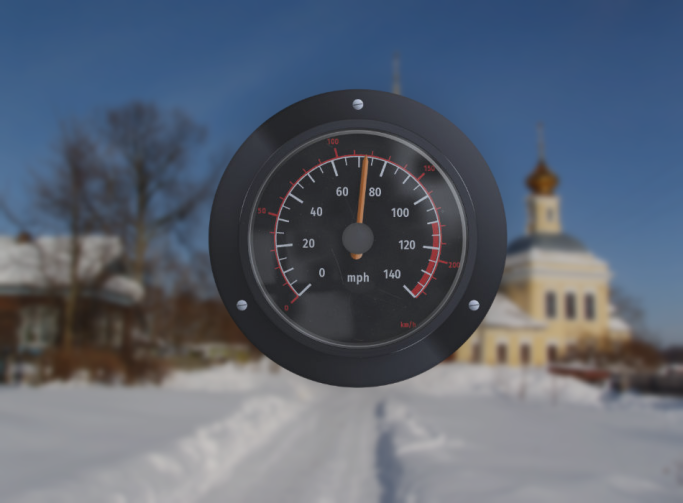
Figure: 72.5 mph
